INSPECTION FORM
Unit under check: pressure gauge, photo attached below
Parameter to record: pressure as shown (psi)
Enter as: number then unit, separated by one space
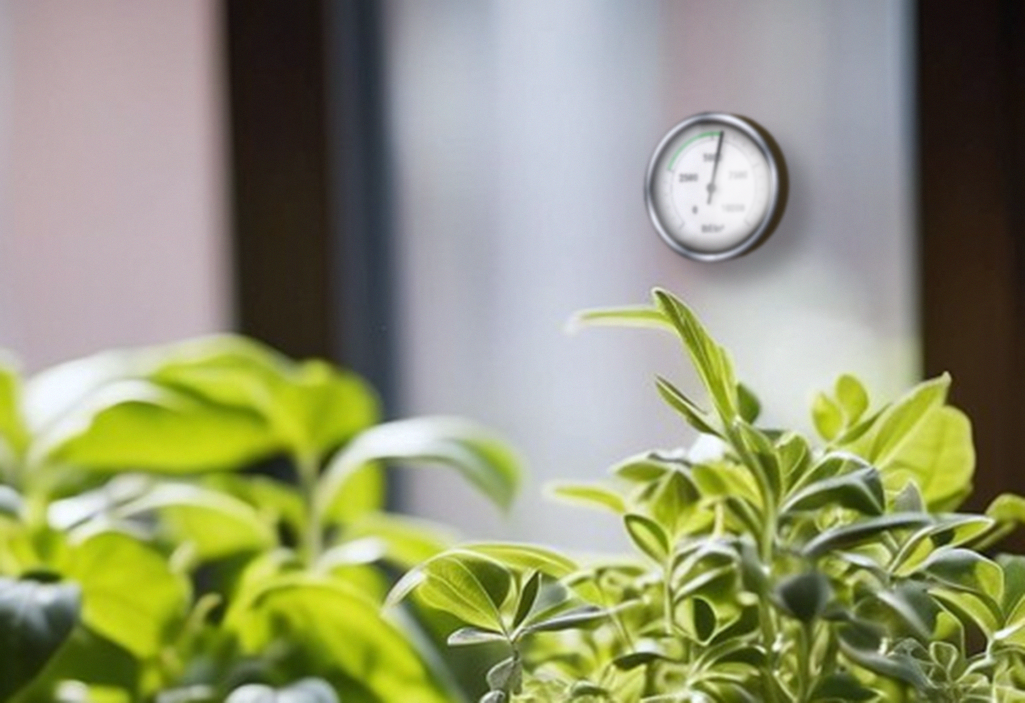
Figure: 5500 psi
